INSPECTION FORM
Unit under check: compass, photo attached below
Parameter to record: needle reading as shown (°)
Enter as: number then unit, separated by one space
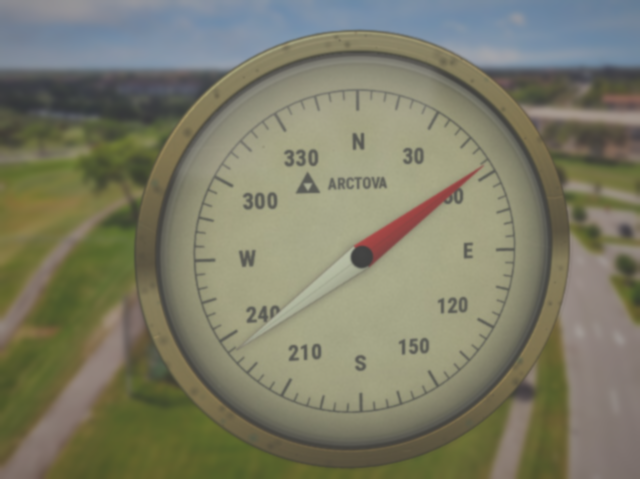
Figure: 55 °
